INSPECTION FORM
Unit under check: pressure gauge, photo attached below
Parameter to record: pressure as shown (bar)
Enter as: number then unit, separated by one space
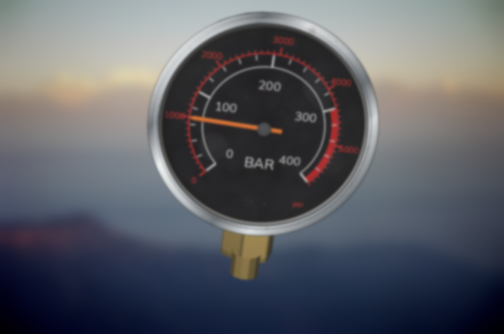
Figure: 70 bar
